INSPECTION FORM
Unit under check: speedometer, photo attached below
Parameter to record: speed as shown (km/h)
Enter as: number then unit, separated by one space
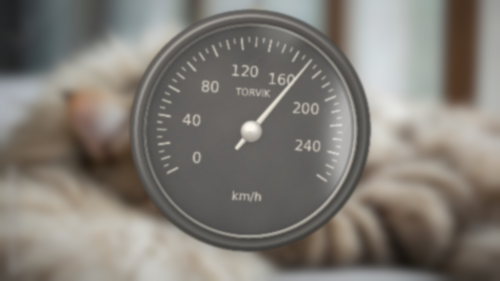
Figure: 170 km/h
